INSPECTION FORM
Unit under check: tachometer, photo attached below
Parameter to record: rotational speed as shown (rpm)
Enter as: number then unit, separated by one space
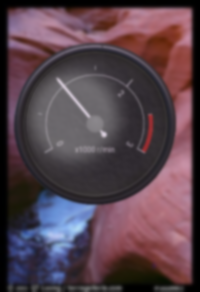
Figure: 1000 rpm
